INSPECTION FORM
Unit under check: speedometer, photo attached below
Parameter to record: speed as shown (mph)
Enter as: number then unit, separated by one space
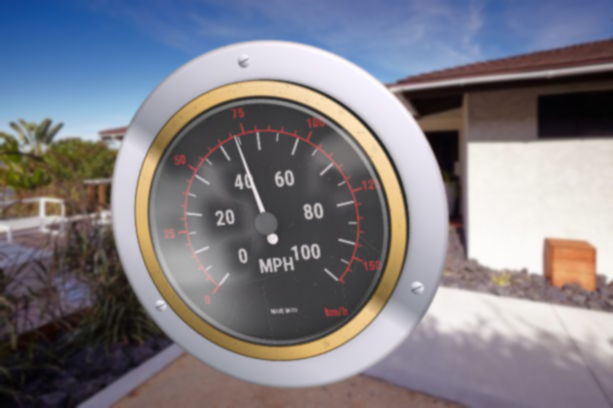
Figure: 45 mph
